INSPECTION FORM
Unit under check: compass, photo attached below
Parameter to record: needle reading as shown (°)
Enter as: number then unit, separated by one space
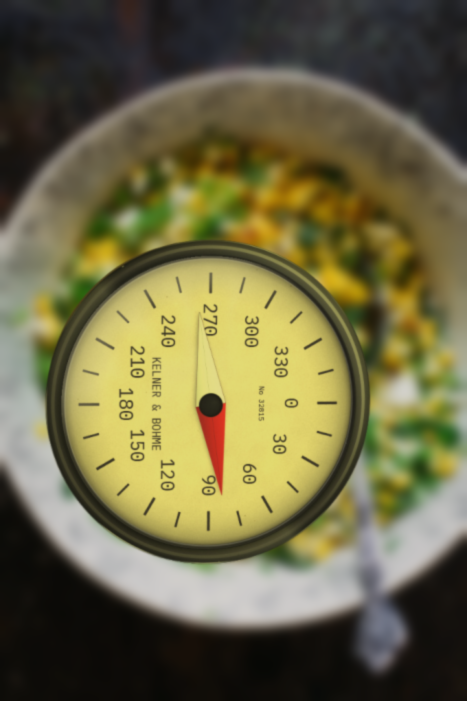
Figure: 82.5 °
